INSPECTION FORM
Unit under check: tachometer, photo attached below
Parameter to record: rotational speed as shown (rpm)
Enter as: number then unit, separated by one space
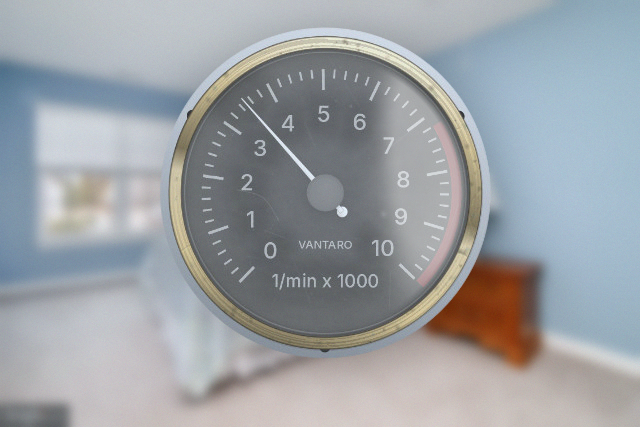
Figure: 3500 rpm
